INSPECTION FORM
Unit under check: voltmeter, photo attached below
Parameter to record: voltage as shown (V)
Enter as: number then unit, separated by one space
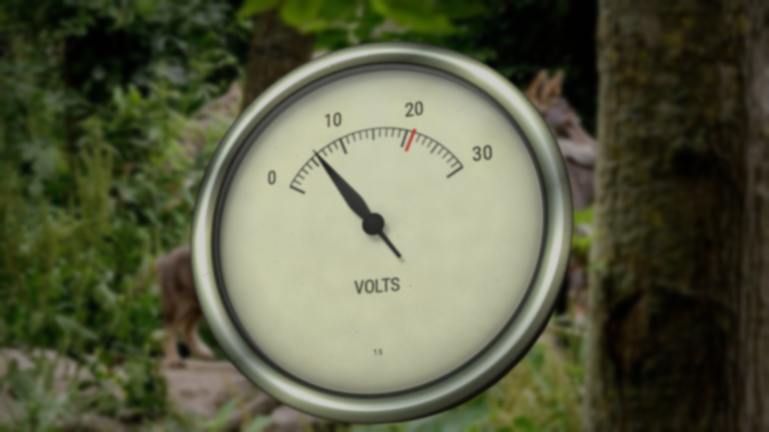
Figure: 6 V
